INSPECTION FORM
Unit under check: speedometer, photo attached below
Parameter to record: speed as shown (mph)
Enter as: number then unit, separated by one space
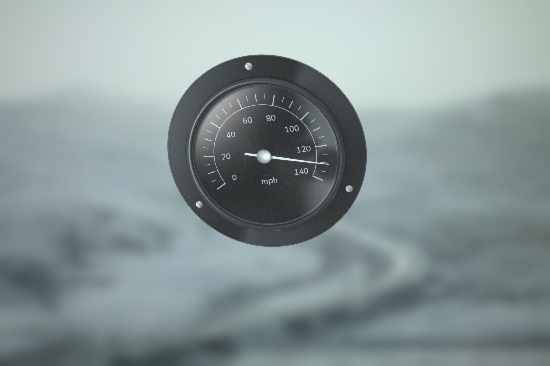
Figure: 130 mph
